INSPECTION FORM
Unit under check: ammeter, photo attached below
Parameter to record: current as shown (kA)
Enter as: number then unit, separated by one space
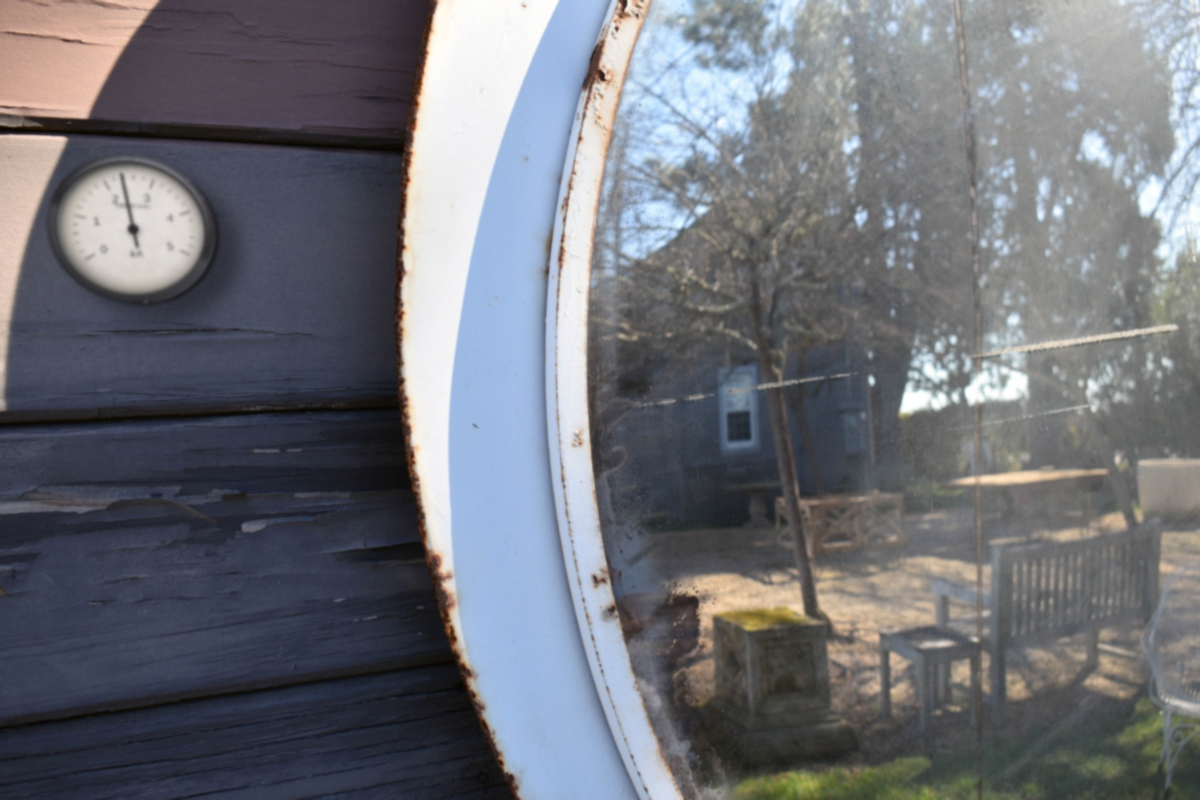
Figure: 2.4 kA
